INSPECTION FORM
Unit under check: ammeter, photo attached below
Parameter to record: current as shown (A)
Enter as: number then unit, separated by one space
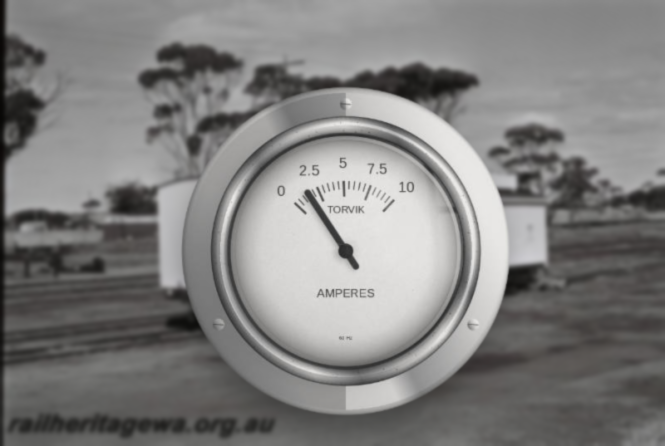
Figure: 1.5 A
